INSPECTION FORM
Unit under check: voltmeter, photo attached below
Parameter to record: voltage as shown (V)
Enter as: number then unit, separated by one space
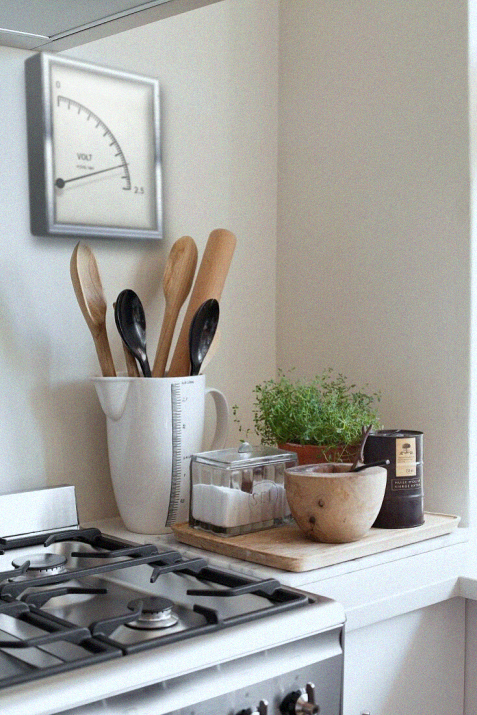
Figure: 2 V
